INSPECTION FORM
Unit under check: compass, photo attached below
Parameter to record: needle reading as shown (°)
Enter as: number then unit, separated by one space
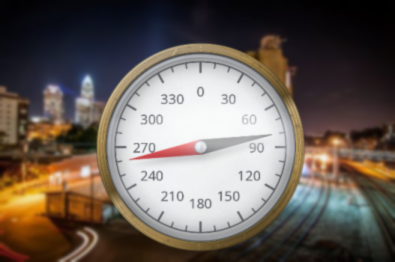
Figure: 260 °
